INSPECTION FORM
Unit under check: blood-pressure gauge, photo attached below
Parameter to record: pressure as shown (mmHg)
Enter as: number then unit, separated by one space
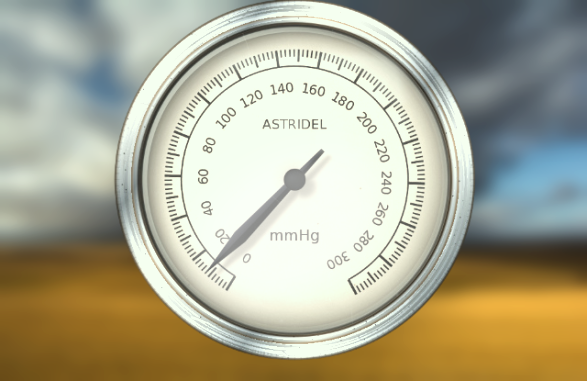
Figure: 12 mmHg
